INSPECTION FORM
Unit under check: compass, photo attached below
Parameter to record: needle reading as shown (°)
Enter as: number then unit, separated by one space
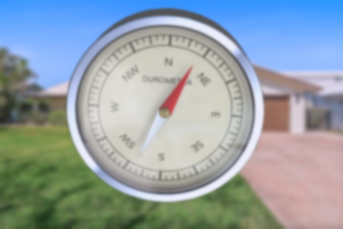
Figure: 25 °
